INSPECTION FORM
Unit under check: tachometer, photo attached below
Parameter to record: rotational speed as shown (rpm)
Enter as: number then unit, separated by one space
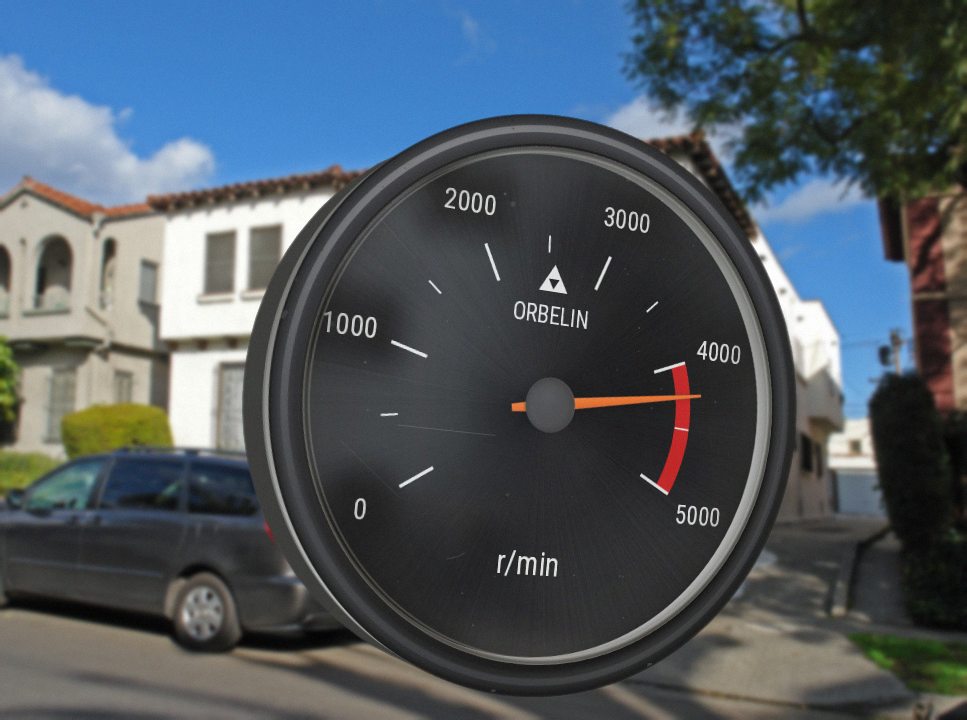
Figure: 4250 rpm
